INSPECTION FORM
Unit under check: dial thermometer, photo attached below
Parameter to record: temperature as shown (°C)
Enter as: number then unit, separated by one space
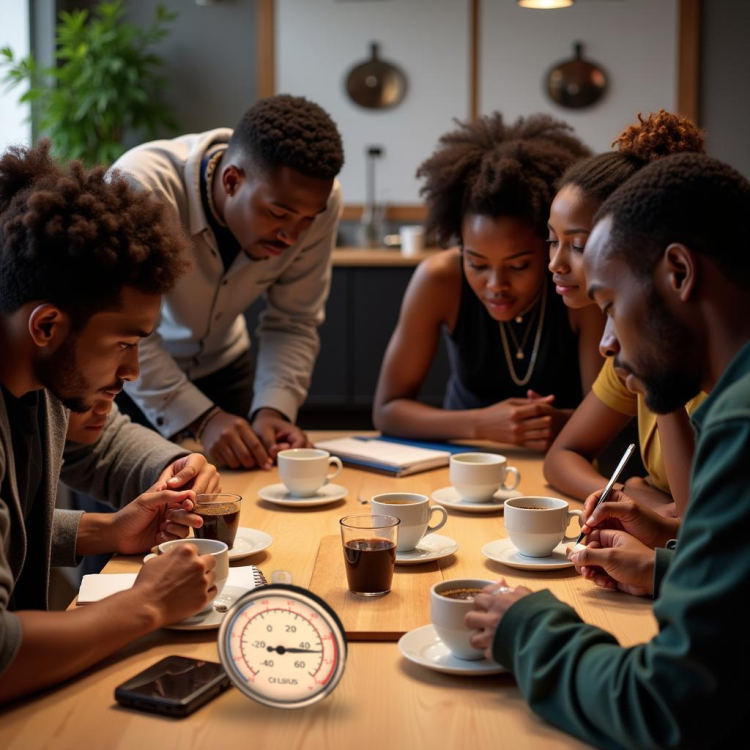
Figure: 44 °C
